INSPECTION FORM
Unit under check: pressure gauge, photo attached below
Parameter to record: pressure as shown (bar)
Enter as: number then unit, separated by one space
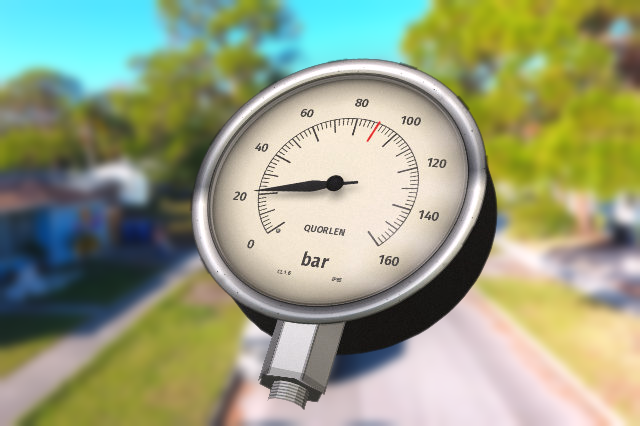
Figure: 20 bar
